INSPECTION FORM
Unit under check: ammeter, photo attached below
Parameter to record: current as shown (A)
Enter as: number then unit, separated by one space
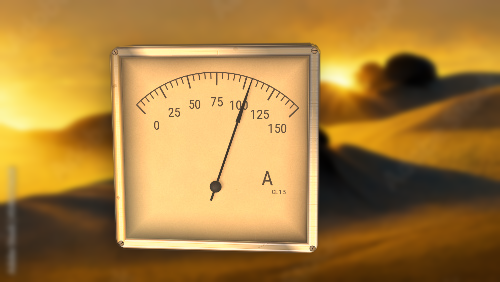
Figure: 105 A
